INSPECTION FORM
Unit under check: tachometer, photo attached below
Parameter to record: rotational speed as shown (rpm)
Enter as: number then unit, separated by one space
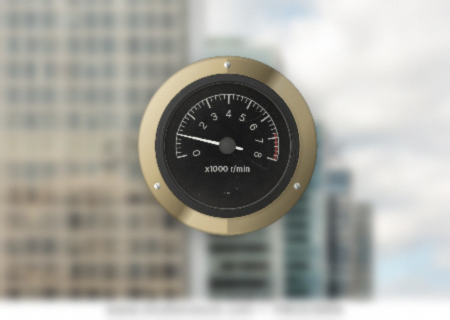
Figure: 1000 rpm
